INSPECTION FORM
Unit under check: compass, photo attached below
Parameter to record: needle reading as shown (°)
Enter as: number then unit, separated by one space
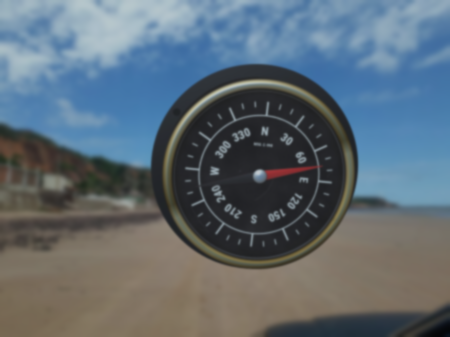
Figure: 75 °
